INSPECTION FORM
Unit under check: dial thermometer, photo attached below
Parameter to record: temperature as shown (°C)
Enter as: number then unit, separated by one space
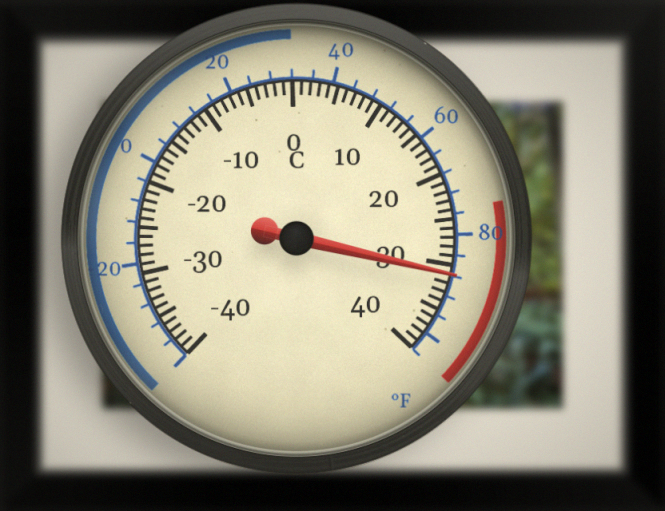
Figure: 31 °C
